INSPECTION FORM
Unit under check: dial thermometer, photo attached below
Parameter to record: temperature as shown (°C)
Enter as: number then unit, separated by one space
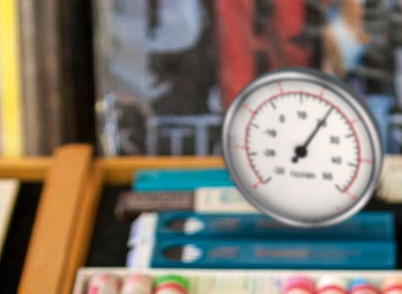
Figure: 20 °C
